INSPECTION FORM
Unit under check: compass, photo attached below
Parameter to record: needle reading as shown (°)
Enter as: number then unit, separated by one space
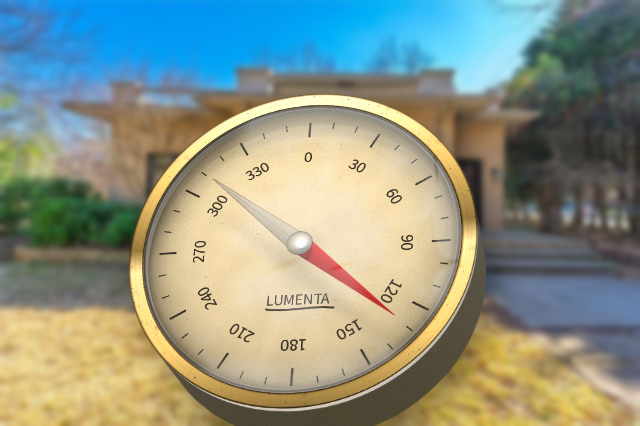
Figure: 130 °
